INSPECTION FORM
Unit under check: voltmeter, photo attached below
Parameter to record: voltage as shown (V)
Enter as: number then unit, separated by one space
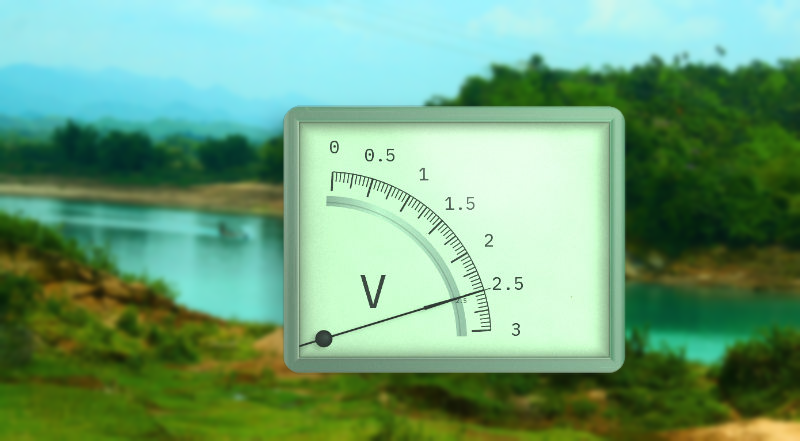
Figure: 2.5 V
